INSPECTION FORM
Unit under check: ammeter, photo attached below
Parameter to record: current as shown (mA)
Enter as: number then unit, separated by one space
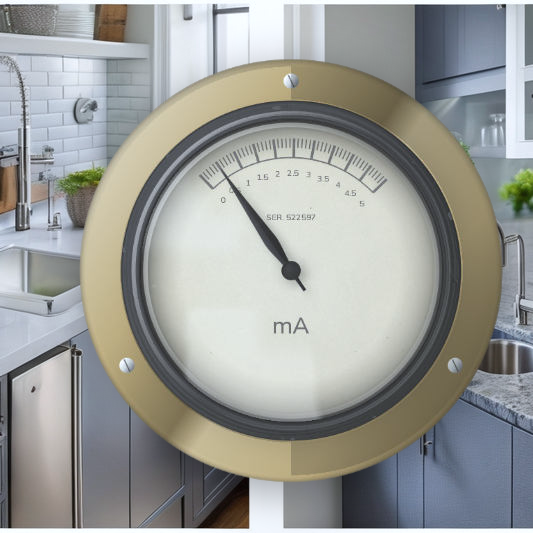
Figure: 0.5 mA
